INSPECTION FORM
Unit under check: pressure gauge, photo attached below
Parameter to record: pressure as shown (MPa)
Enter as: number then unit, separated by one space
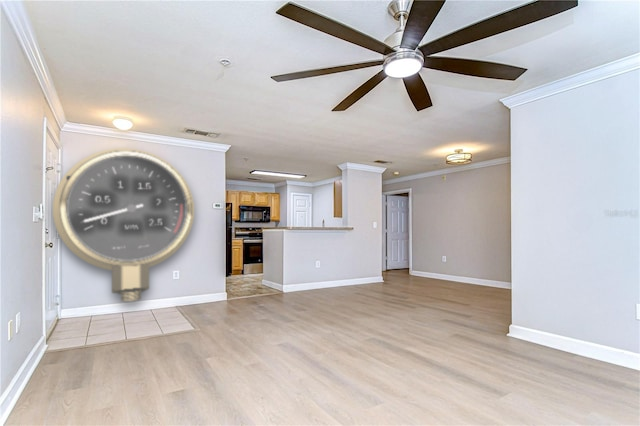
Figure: 0.1 MPa
